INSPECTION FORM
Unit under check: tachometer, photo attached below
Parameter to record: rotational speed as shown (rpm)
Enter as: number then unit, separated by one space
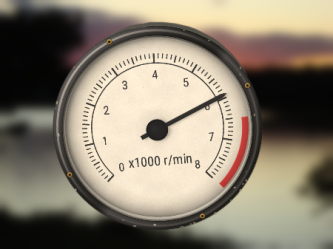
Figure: 5900 rpm
